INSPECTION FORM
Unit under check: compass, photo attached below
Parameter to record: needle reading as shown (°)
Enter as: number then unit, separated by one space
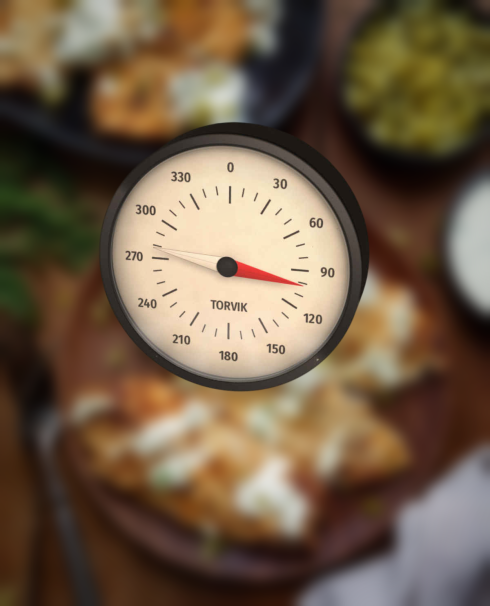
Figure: 100 °
